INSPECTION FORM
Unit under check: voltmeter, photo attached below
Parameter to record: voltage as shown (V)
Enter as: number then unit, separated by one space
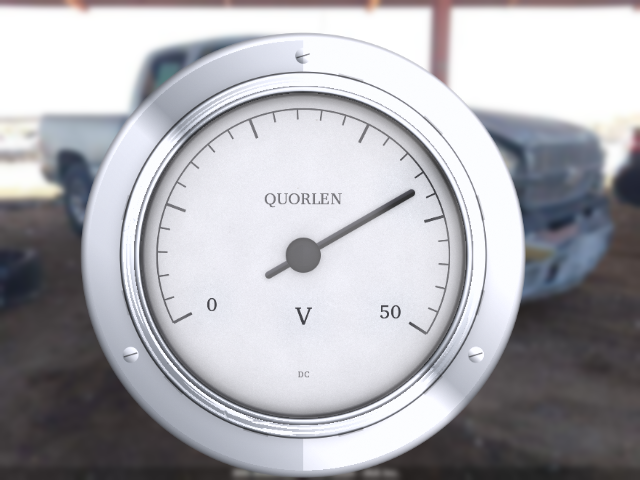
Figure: 37 V
